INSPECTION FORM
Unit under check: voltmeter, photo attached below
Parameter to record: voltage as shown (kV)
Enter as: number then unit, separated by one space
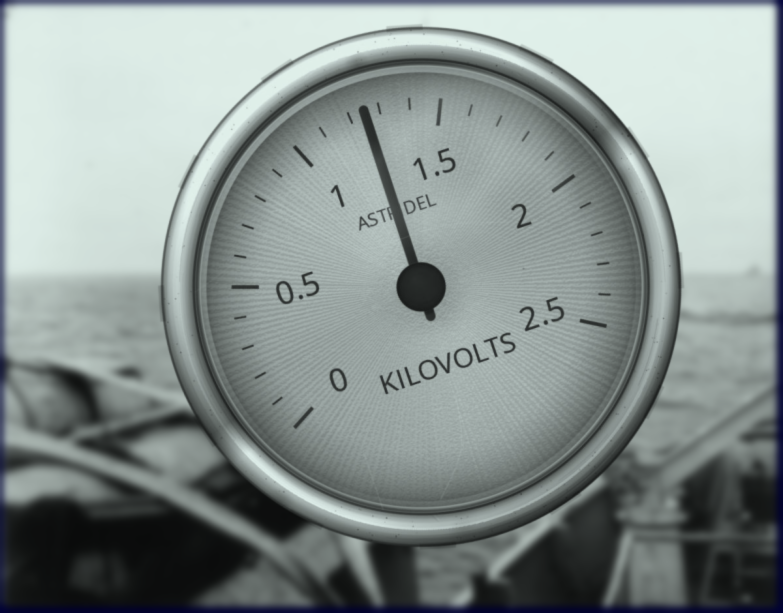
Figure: 1.25 kV
